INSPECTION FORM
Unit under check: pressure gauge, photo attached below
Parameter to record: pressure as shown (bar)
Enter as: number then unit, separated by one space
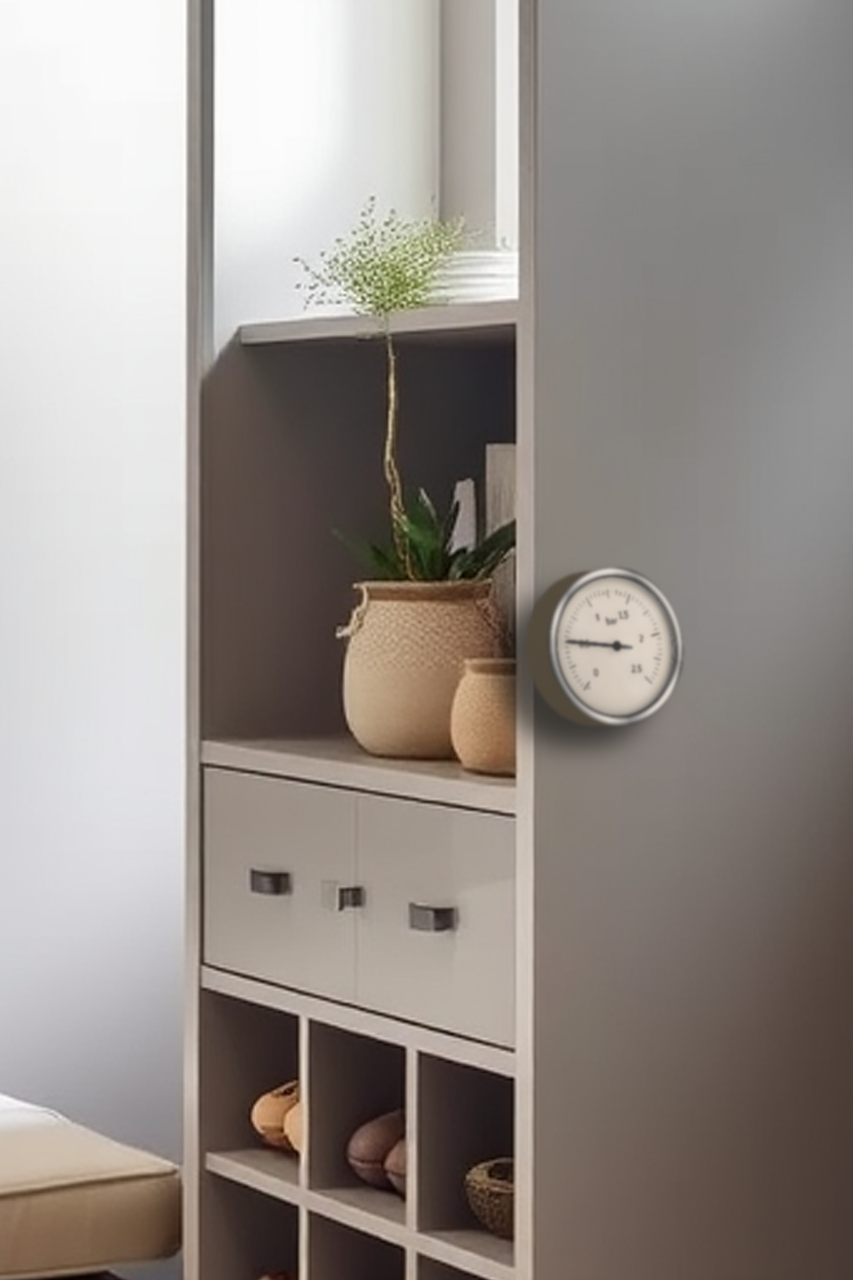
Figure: 0.5 bar
